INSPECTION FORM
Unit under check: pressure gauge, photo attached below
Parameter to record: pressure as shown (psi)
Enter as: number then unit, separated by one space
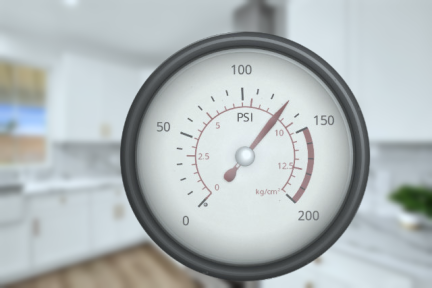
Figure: 130 psi
